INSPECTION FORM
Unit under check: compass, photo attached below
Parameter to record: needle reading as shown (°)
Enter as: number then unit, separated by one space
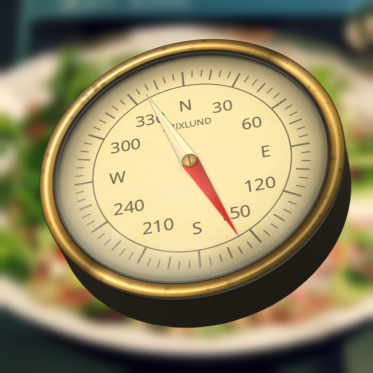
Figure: 157.5 °
